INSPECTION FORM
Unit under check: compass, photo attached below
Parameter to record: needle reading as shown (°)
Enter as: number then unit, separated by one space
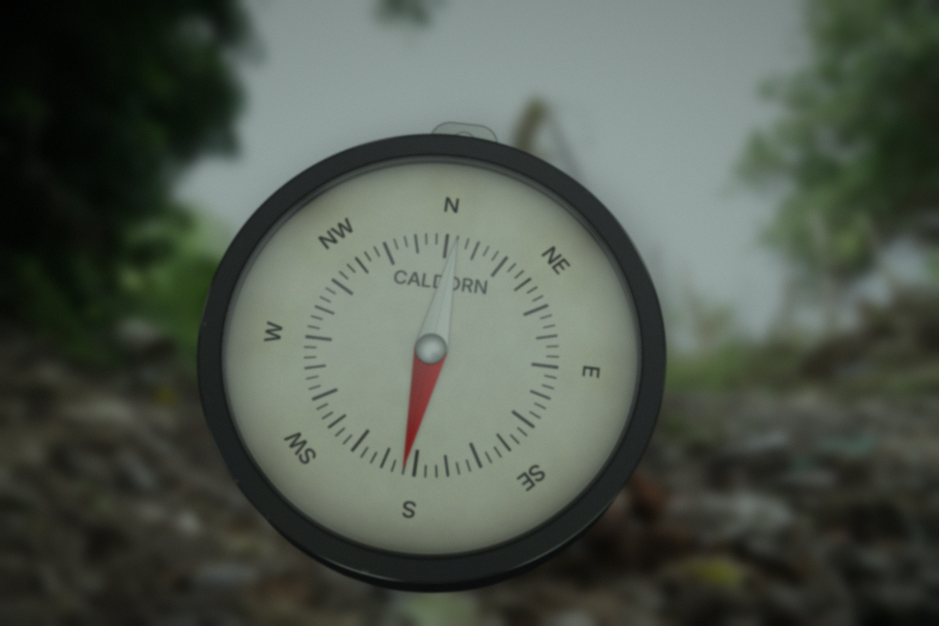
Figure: 185 °
